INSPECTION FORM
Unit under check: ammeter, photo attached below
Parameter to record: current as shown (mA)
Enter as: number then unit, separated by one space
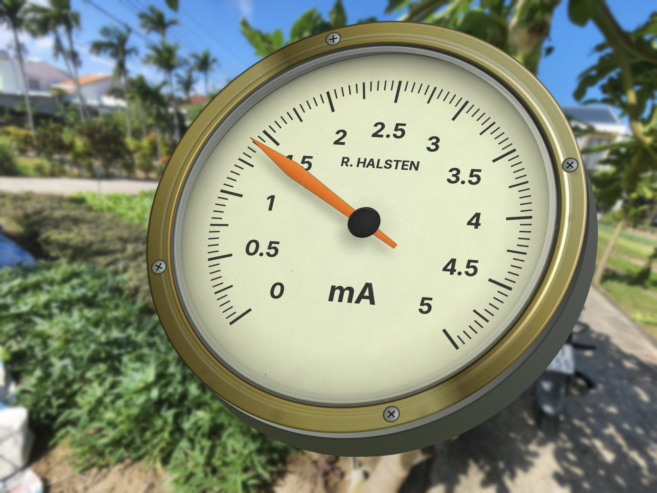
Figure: 1.4 mA
